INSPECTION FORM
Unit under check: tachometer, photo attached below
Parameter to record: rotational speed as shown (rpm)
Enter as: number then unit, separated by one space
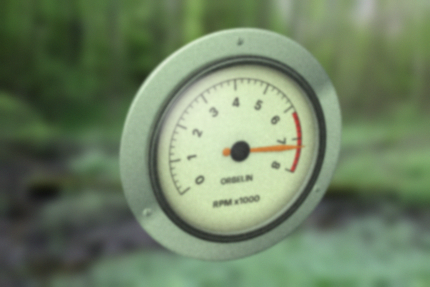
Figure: 7200 rpm
